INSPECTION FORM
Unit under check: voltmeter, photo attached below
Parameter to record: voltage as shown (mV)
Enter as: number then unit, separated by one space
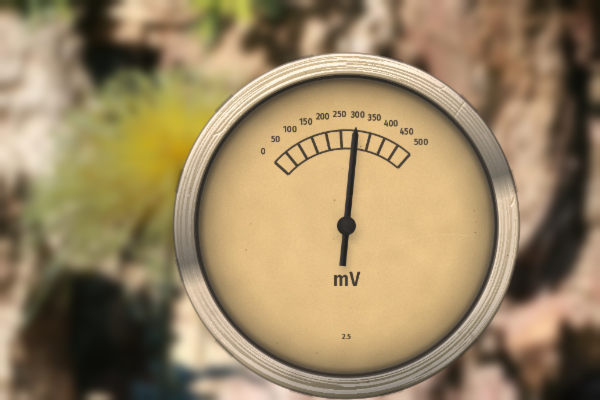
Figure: 300 mV
